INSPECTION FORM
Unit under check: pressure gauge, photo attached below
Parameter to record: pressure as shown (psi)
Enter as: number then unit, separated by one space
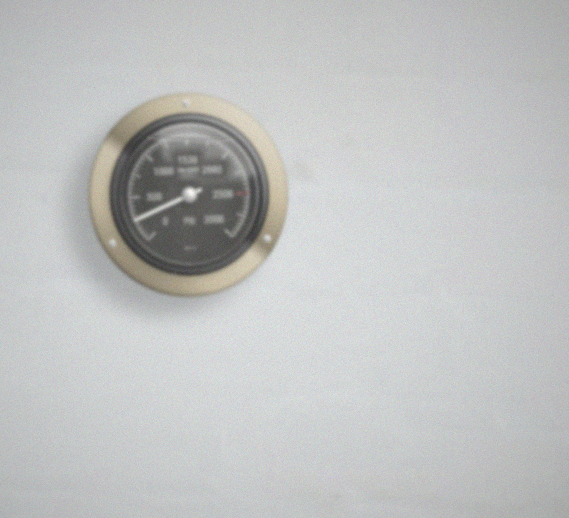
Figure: 250 psi
